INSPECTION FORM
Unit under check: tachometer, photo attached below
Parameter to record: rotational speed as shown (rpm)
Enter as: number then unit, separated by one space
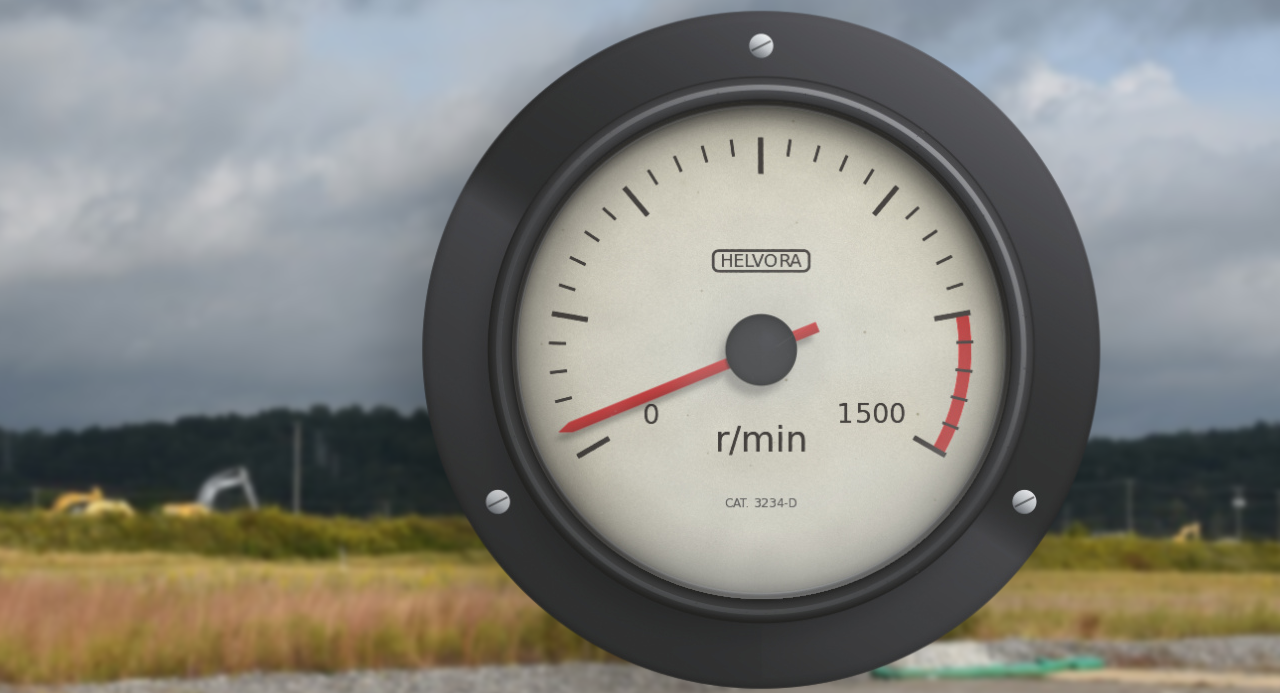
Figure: 50 rpm
